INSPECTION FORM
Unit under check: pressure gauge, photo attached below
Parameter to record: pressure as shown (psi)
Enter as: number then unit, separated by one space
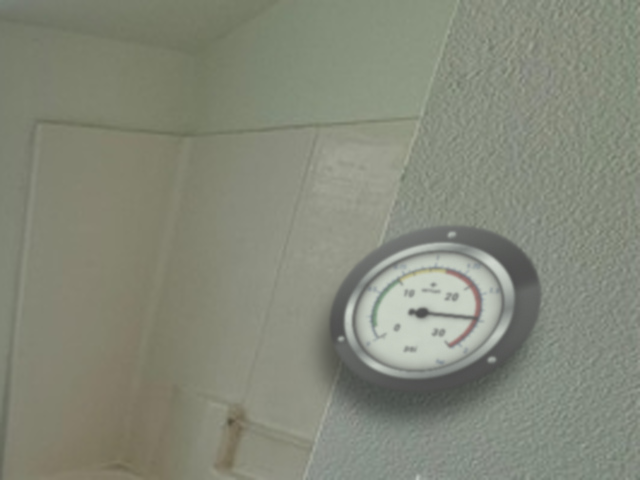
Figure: 25 psi
